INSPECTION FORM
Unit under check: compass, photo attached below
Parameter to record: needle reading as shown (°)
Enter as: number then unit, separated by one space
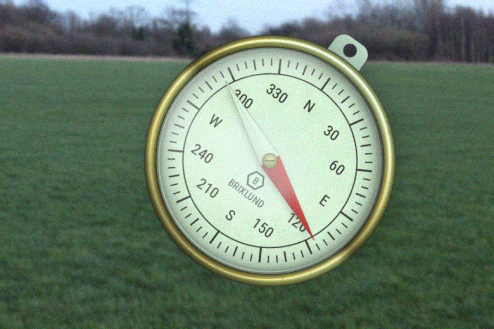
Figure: 115 °
